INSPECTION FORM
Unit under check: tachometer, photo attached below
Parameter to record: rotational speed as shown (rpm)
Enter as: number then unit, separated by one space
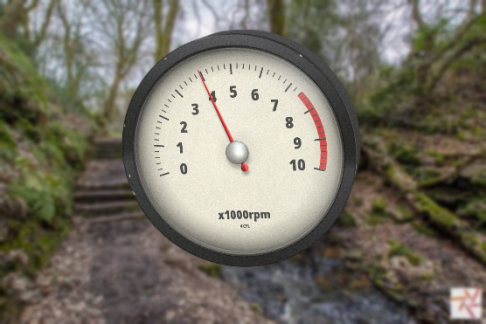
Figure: 4000 rpm
